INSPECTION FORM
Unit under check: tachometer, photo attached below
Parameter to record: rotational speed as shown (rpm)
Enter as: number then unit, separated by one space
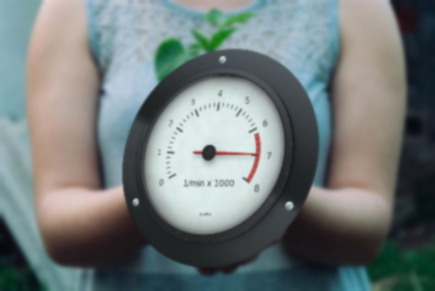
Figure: 7000 rpm
